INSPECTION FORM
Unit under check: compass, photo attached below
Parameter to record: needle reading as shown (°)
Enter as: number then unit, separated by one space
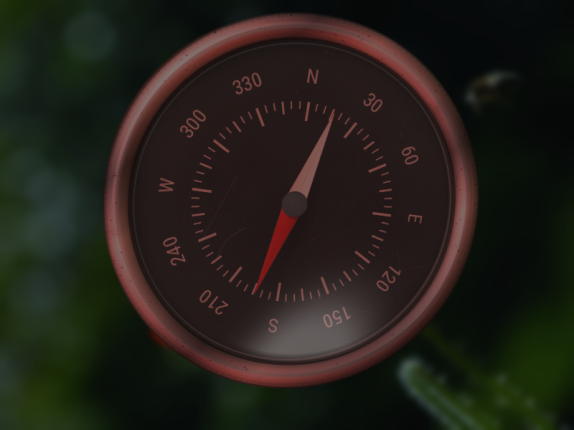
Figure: 195 °
